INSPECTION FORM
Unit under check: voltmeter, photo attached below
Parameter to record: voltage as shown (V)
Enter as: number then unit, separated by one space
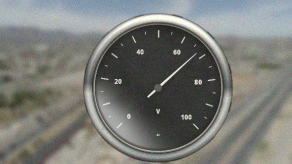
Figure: 67.5 V
